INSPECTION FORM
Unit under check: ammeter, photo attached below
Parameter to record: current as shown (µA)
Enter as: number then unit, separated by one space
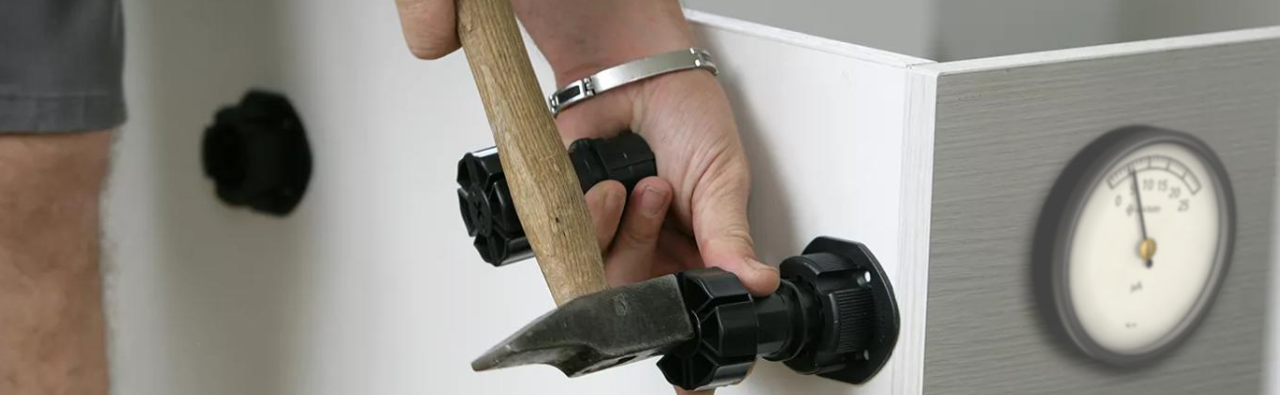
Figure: 5 µA
